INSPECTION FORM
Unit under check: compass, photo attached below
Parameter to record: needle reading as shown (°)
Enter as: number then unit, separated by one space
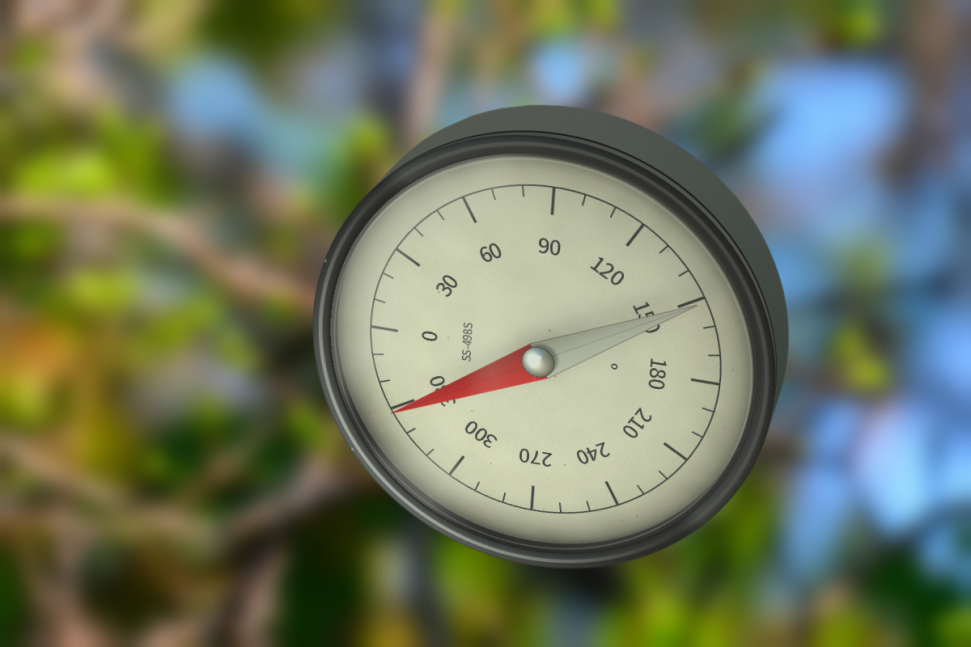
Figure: 330 °
